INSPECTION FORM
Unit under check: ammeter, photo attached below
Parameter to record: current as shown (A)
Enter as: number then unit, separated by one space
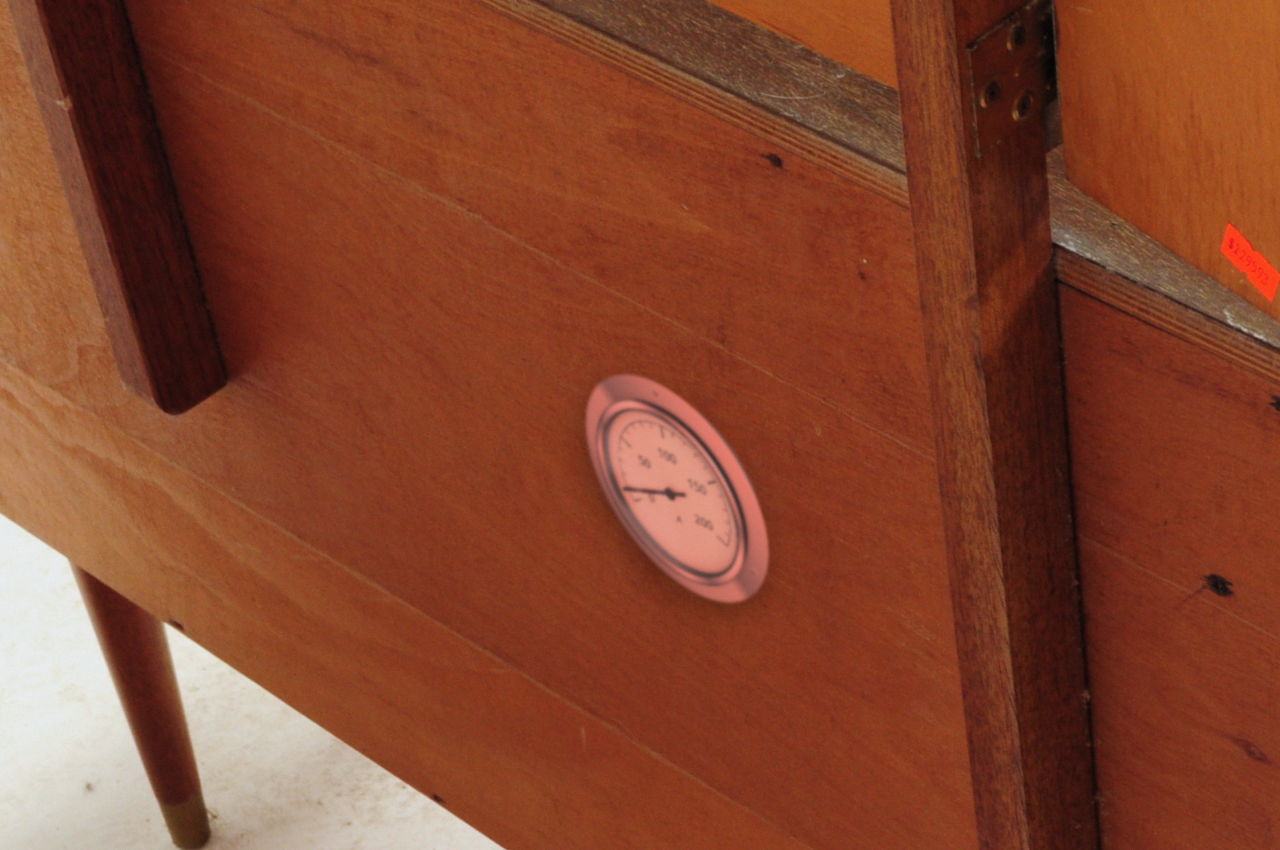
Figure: 10 A
